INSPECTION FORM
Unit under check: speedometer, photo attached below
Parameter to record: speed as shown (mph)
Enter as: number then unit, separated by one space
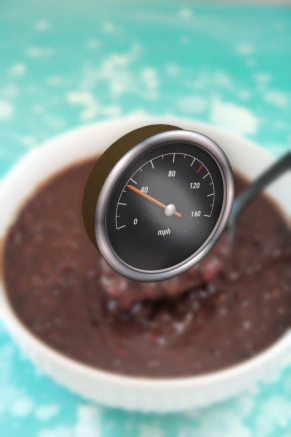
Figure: 35 mph
